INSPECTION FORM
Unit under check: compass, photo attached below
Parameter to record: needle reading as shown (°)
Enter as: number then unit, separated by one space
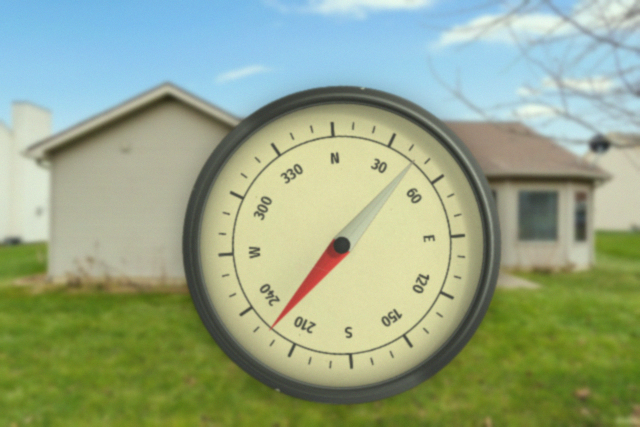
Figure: 225 °
